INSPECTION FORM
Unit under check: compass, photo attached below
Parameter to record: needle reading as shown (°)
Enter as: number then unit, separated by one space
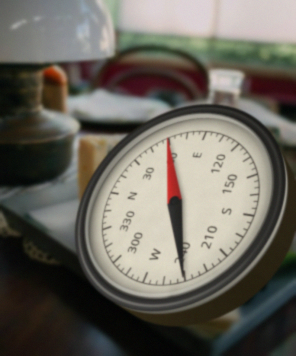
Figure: 60 °
